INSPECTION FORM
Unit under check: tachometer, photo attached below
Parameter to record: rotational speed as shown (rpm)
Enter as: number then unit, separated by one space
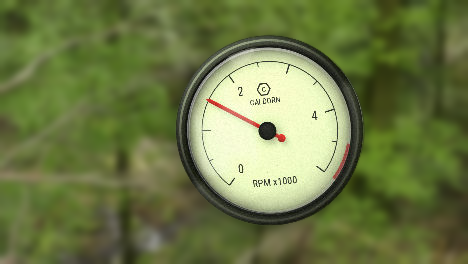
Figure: 1500 rpm
